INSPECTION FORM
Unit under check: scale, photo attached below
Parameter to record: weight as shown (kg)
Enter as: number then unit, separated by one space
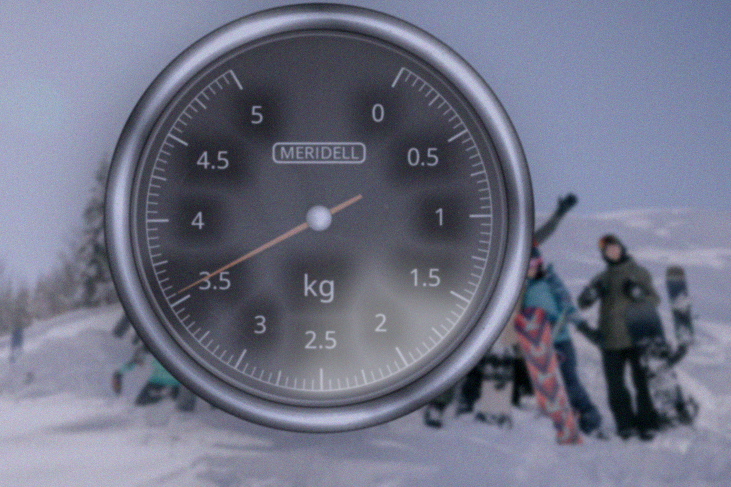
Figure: 3.55 kg
